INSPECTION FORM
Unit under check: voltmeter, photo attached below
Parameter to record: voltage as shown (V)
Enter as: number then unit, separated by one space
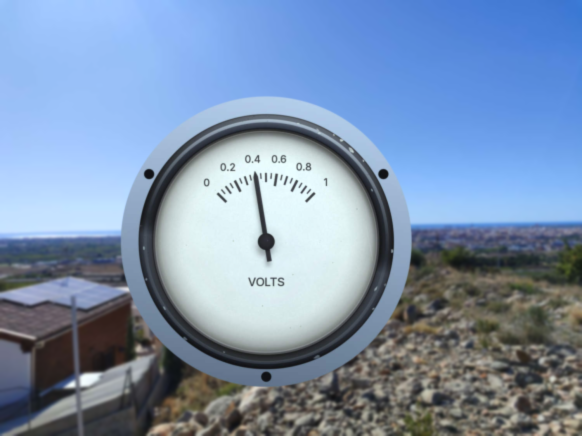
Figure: 0.4 V
